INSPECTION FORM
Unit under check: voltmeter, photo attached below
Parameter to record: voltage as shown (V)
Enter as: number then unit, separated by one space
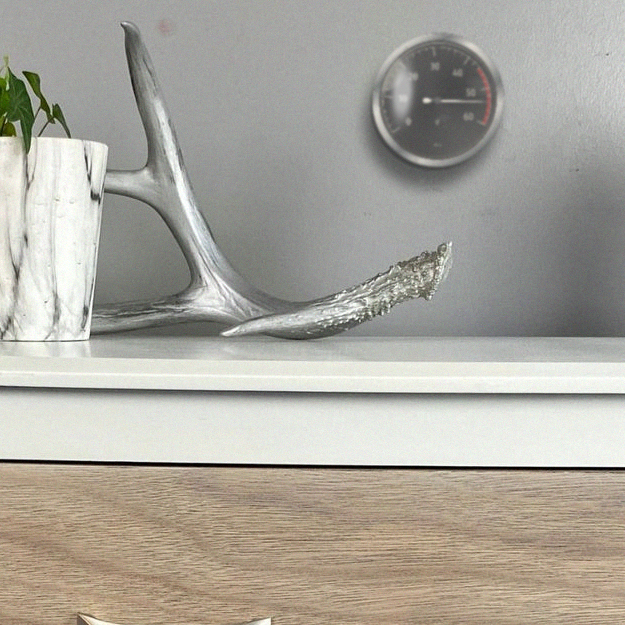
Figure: 54 V
